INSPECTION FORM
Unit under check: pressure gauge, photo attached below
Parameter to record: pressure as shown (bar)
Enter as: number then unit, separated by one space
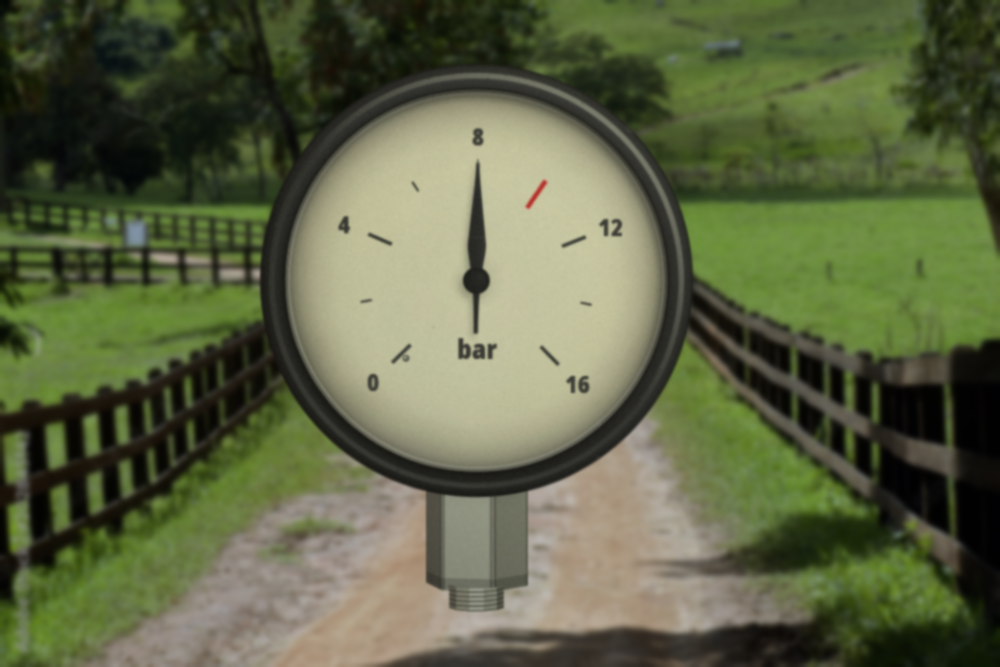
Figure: 8 bar
